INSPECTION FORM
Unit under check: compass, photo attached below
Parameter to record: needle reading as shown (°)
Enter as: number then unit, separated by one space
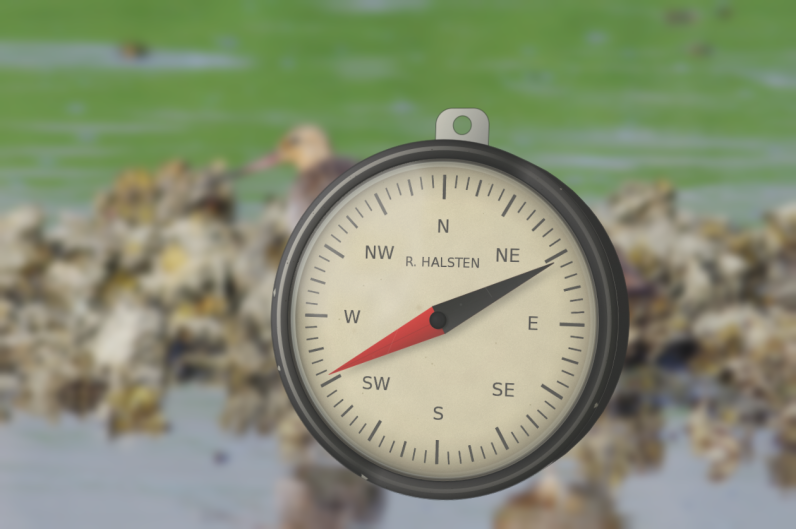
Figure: 242.5 °
